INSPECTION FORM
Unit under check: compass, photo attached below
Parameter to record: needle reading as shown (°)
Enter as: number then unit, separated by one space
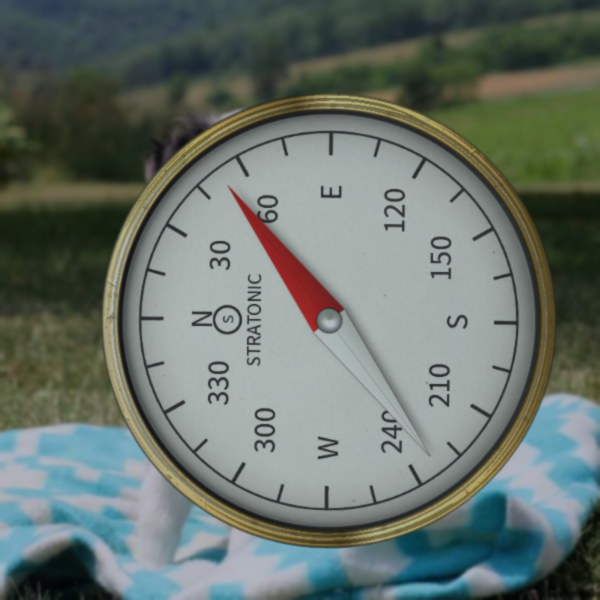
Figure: 52.5 °
